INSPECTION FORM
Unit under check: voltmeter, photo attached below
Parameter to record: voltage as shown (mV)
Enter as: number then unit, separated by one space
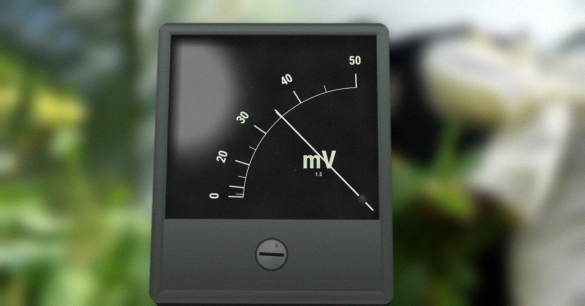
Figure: 35 mV
